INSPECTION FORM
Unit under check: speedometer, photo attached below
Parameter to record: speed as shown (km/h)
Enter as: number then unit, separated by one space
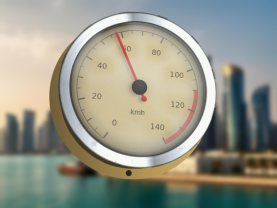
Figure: 57.5 km/h
